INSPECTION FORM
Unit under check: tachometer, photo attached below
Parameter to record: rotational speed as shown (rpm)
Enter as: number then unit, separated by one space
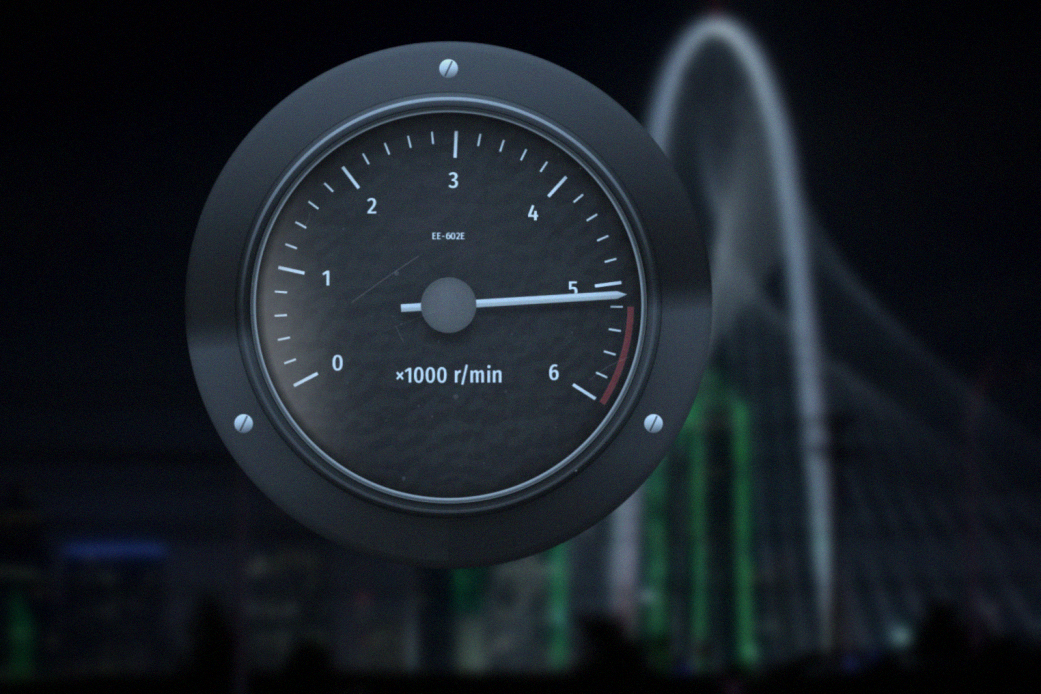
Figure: 5100 rpm
